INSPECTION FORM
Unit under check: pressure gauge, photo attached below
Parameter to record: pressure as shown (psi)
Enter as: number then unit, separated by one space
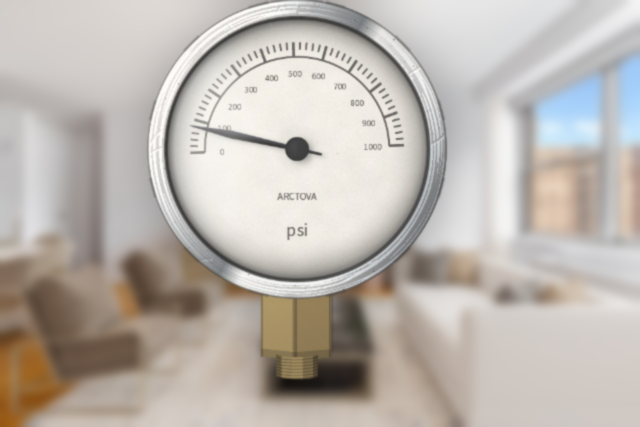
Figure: 80 psi
